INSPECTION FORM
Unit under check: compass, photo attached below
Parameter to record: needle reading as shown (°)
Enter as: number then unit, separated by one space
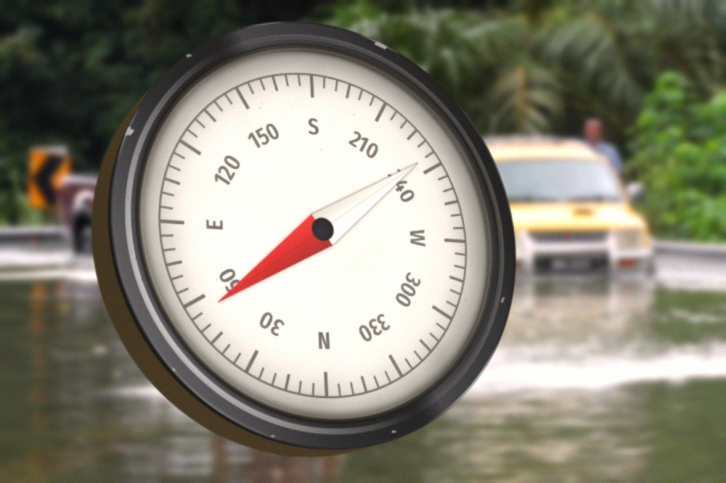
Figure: 55 °
